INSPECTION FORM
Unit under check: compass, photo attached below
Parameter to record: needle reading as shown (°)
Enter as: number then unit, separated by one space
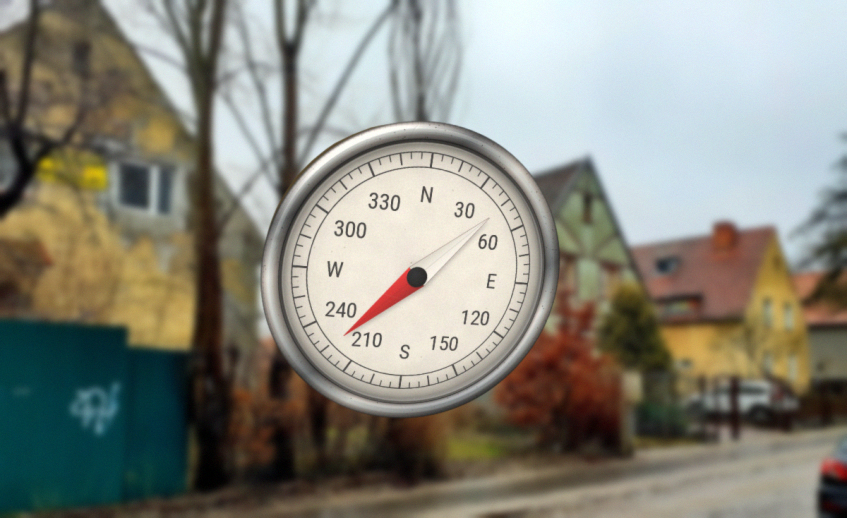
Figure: 225 °
